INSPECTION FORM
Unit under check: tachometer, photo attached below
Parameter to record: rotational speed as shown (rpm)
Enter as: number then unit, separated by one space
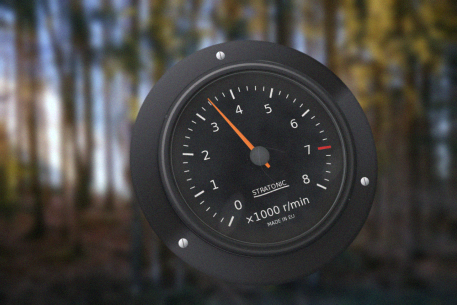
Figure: 3400 rpm
